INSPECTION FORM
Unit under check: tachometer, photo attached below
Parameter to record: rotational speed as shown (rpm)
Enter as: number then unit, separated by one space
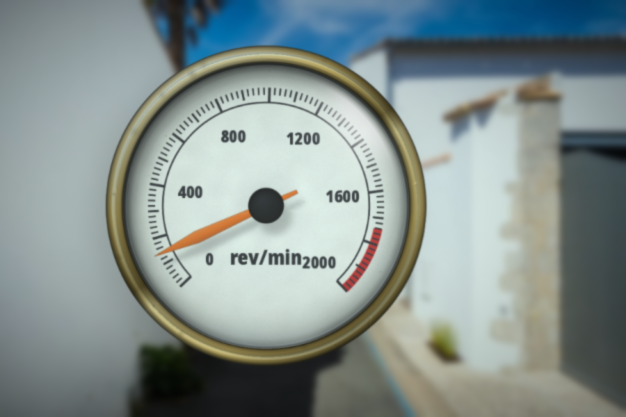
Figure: 140 rpm
